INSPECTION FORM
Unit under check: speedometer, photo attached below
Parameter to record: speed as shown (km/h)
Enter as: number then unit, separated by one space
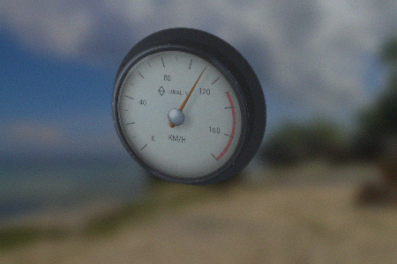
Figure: 110 km/h
